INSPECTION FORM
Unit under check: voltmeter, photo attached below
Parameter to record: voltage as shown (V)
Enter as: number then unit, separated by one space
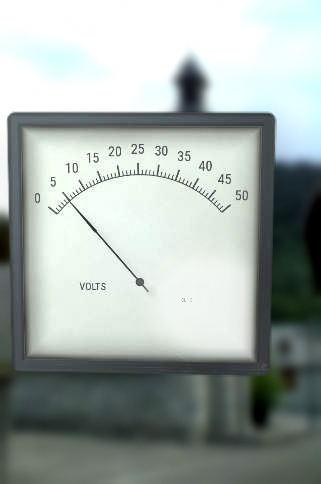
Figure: 5 V
